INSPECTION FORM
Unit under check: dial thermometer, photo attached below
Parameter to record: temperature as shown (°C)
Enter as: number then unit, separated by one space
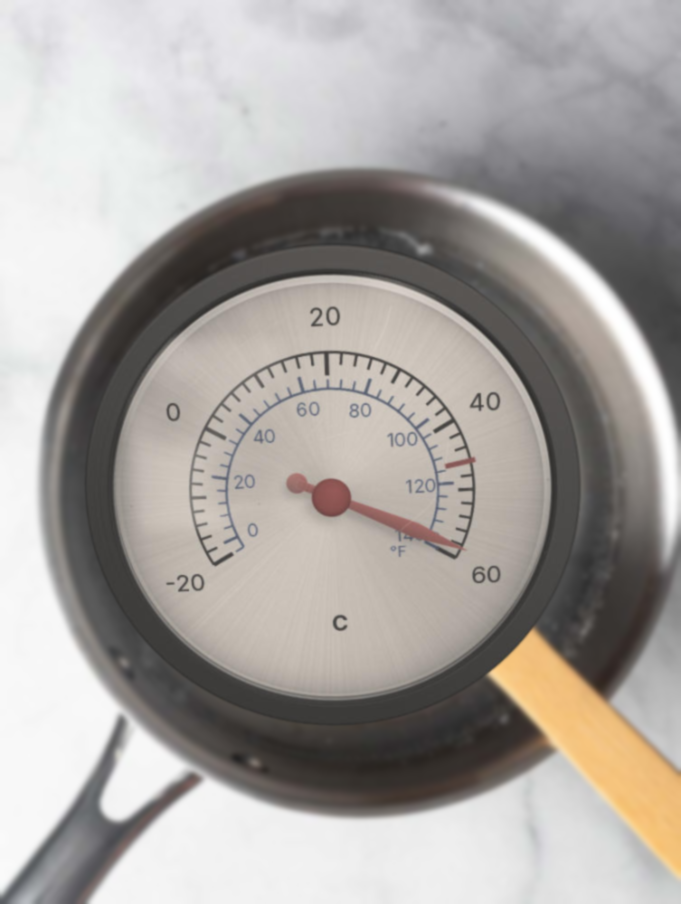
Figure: 58 °C
